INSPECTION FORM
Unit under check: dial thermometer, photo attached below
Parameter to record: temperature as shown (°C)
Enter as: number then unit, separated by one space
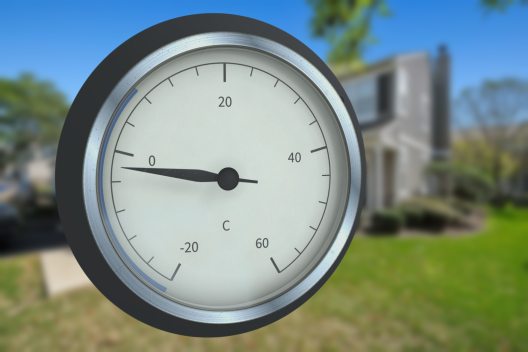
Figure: -2 °C
